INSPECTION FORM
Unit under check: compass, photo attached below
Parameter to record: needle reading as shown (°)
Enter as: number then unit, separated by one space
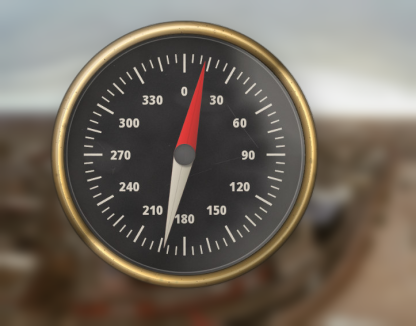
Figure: 12.5 °
